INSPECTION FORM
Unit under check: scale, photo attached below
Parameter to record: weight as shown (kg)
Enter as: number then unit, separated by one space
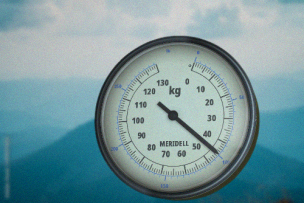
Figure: 45 kg
